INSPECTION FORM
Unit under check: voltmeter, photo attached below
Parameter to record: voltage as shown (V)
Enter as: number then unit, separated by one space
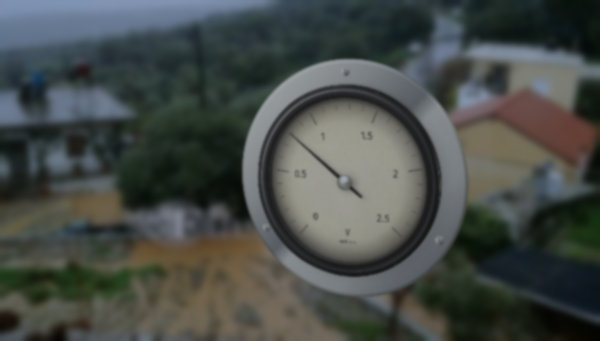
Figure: 0.8 V
